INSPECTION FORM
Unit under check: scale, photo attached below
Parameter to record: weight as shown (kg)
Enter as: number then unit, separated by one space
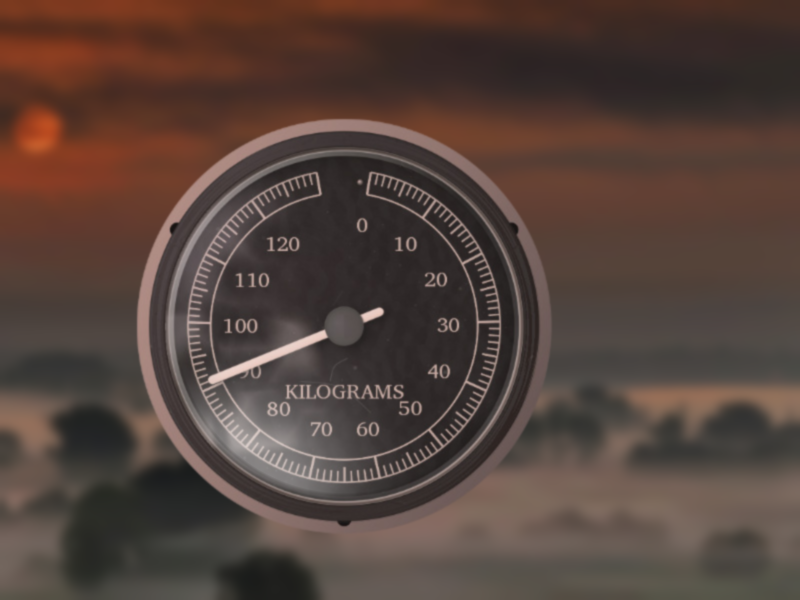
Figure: 91 kg
